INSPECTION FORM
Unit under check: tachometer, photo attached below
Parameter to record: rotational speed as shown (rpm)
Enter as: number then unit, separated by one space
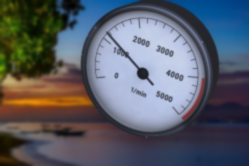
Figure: 1200 rpm
